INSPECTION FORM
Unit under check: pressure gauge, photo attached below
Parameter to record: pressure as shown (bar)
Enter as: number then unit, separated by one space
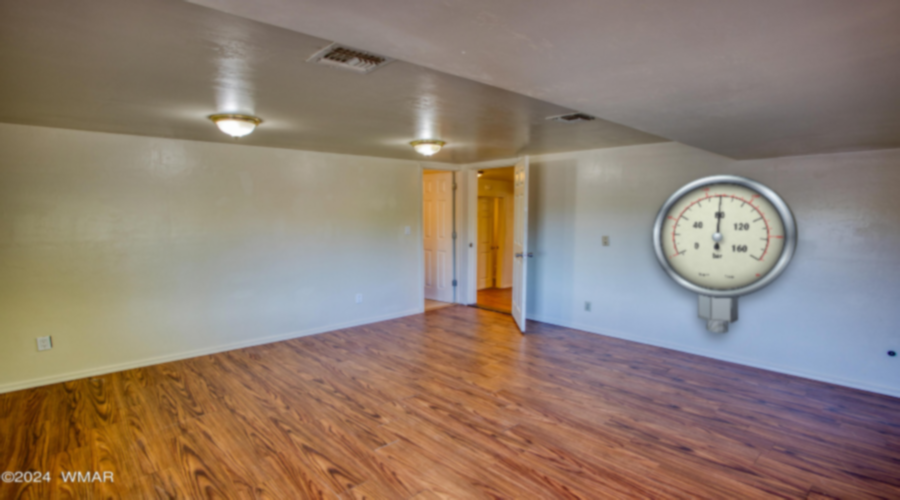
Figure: 80 bar
